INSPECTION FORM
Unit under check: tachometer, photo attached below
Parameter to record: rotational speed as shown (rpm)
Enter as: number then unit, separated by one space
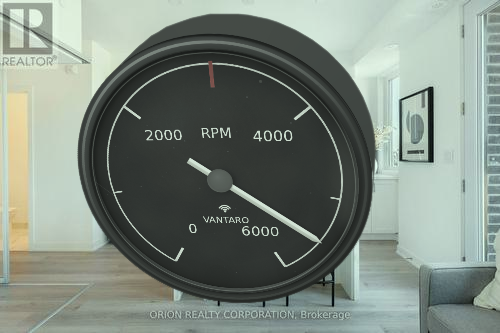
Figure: 5500 rpm
